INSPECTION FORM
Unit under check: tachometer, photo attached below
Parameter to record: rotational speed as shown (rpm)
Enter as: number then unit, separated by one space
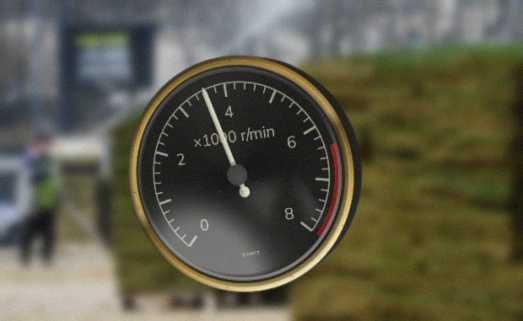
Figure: 3600 rpm
